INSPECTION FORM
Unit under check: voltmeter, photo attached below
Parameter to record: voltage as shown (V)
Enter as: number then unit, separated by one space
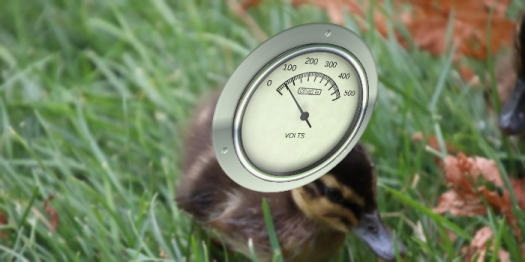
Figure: 50 V
